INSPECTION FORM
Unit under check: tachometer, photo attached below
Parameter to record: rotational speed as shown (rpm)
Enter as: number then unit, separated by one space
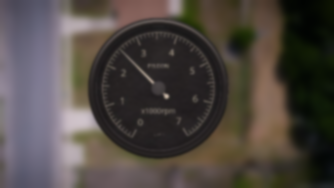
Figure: 2500 rpm
